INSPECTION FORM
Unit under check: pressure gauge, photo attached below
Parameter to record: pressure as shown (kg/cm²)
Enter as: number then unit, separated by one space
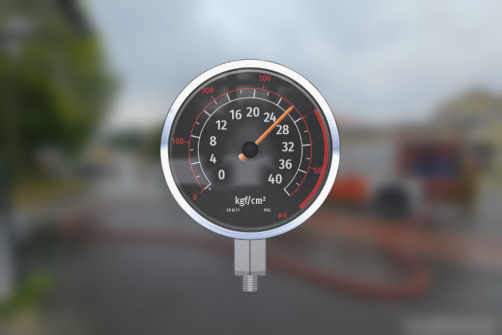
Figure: 26 kg/cm²
